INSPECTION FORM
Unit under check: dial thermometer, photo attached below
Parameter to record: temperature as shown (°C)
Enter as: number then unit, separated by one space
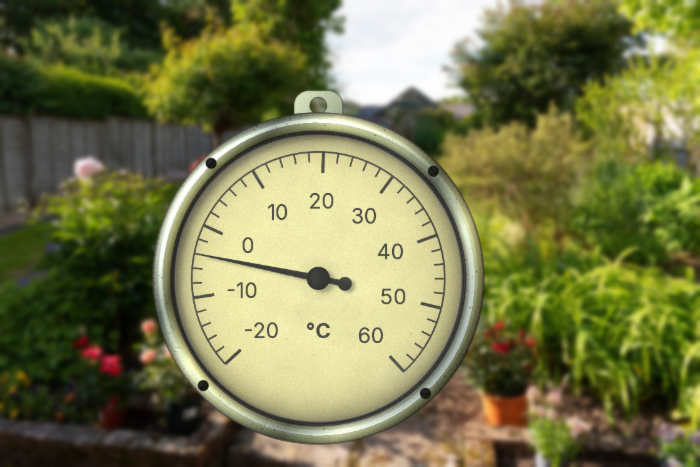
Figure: -4 °C
